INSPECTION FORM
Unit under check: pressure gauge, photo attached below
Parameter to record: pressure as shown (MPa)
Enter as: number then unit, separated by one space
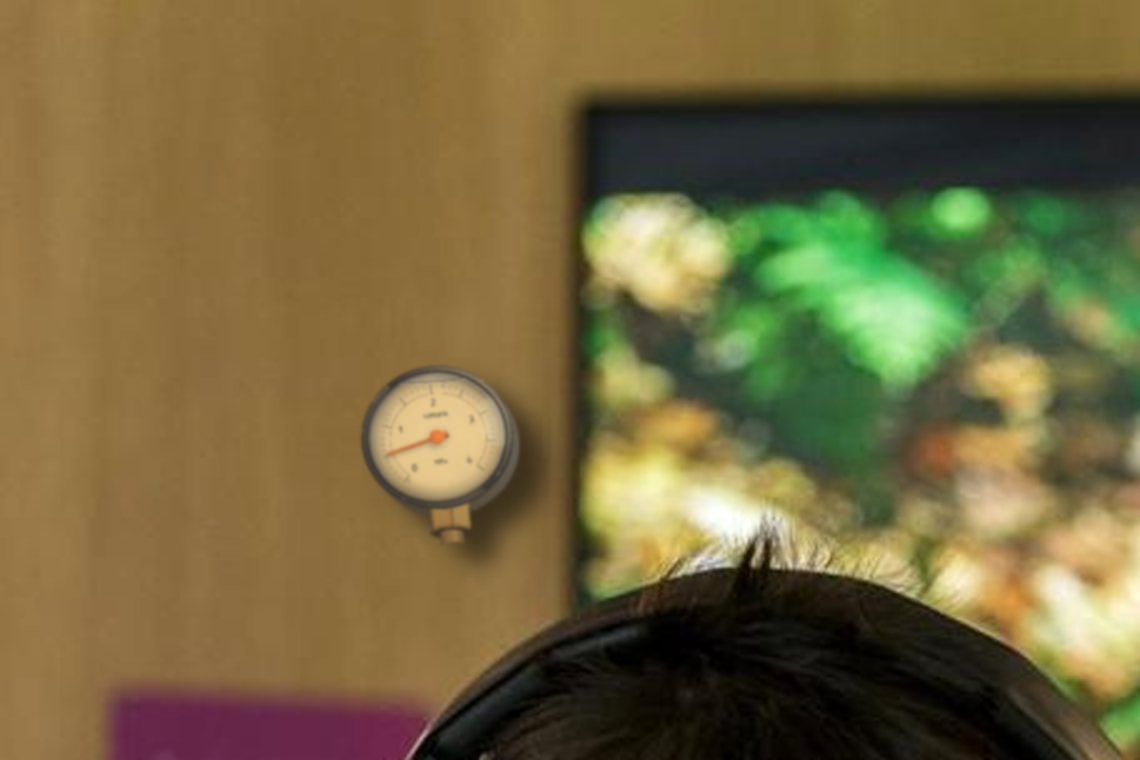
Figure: 0.5 MPa
